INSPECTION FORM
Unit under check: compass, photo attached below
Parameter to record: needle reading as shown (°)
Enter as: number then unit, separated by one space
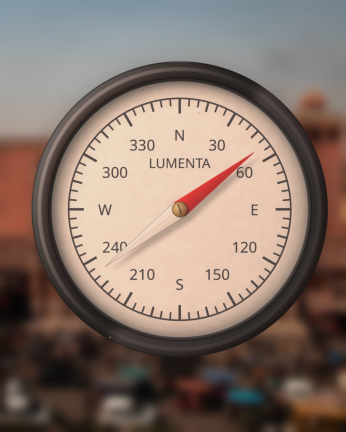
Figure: 52.5 °
